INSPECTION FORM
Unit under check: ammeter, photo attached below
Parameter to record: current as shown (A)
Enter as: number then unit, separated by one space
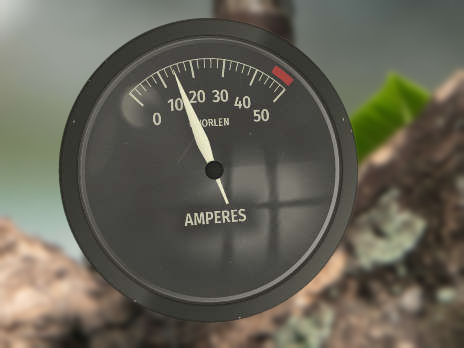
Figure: 14 A
